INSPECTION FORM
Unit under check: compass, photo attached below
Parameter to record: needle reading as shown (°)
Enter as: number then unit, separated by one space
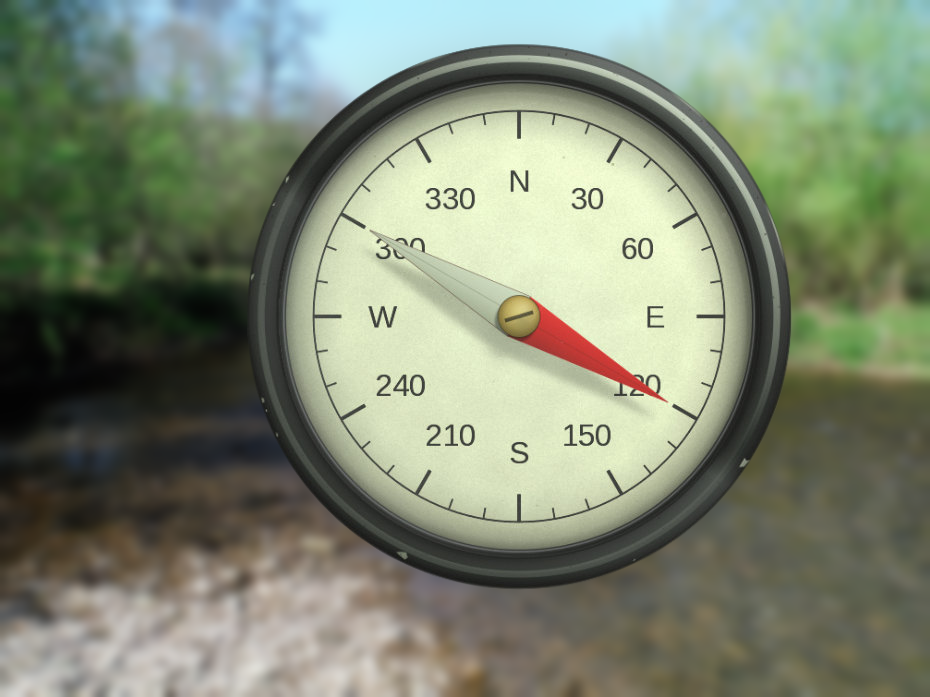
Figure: 120 °
